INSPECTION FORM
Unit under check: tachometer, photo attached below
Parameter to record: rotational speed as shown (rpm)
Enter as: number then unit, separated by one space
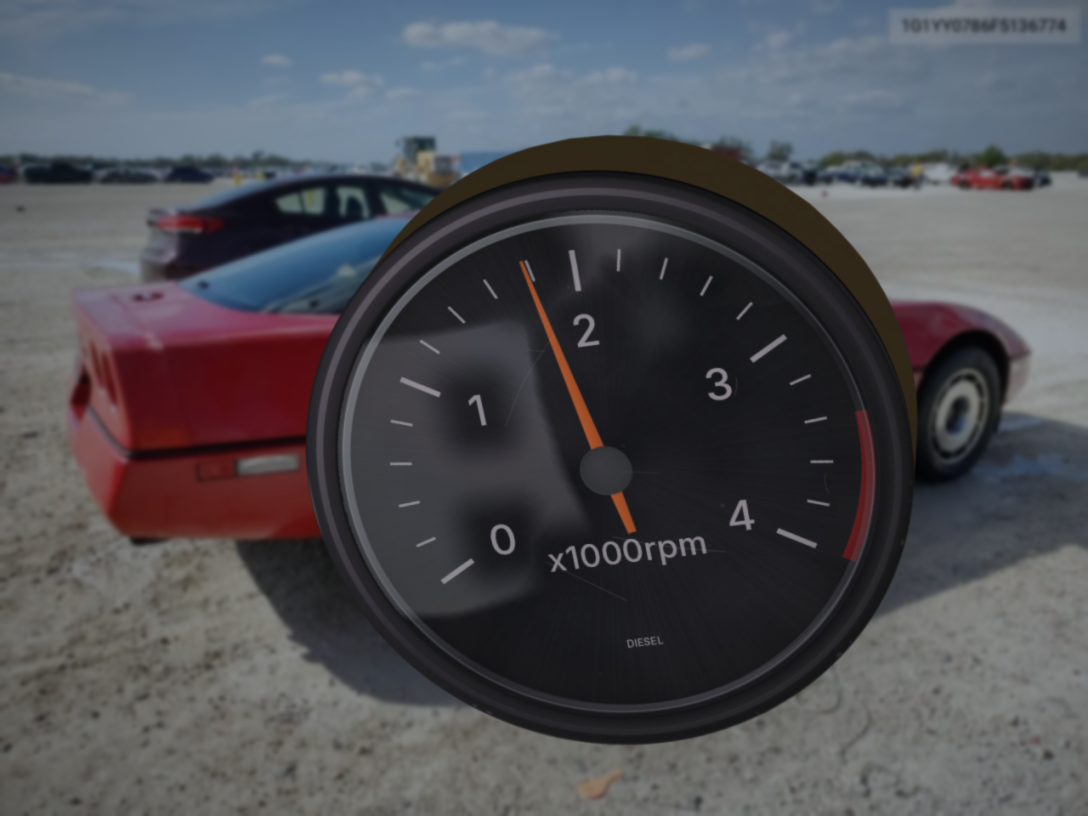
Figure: 1800 rpm
